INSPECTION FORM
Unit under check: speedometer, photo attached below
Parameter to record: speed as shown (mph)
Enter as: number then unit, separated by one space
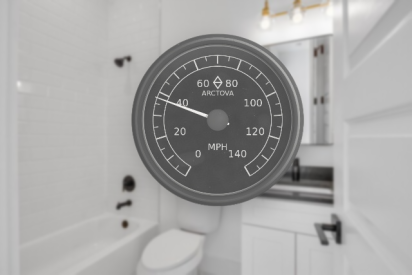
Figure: 37.5 mph
